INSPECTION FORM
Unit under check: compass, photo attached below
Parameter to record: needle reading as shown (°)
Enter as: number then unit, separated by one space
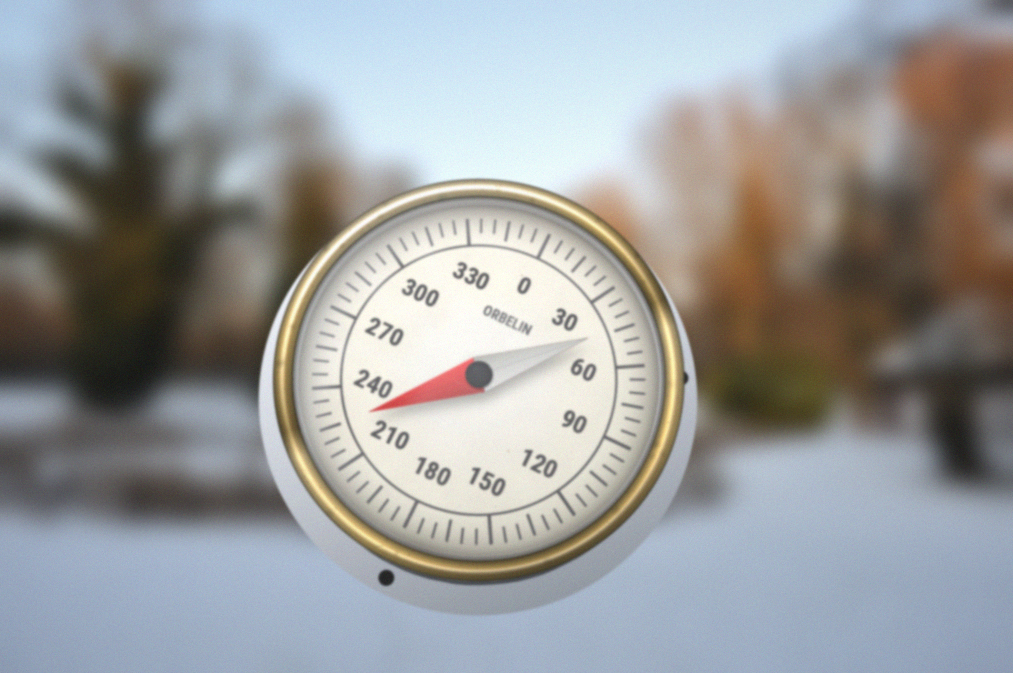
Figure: 225 °
